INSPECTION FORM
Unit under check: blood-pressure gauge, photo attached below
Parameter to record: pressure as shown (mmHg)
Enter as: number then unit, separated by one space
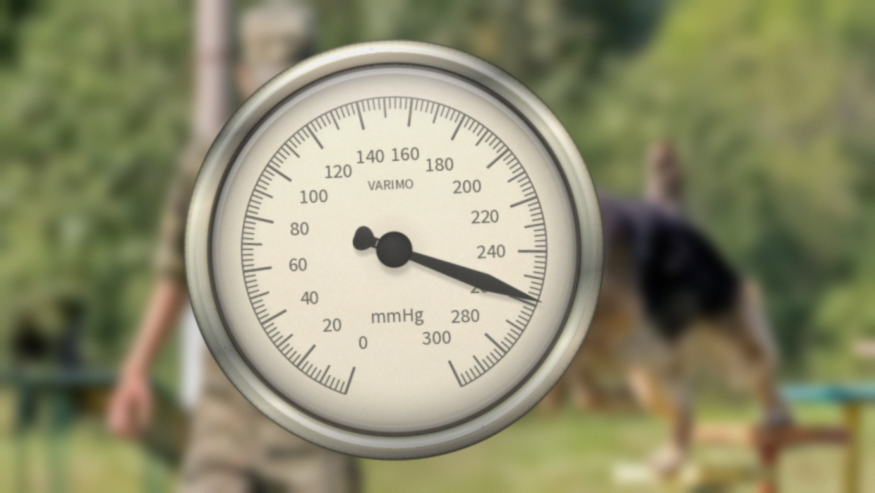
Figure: 258 mmHg
